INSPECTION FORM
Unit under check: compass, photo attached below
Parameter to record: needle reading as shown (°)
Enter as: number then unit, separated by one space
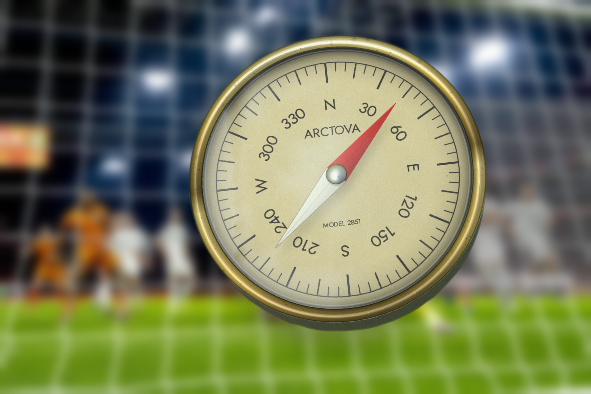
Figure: 45 °
